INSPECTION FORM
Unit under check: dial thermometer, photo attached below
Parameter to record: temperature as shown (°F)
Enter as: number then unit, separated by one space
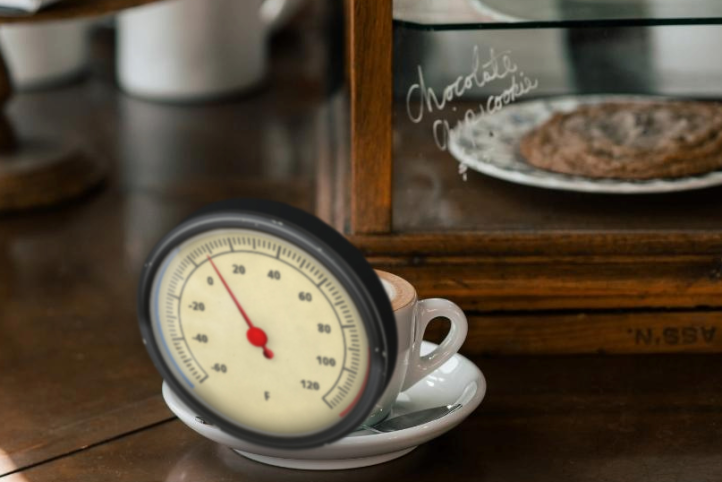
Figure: 10 °F
